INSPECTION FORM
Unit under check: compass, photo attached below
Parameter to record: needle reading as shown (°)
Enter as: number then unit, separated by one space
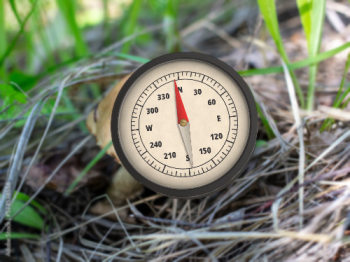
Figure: 355 °
